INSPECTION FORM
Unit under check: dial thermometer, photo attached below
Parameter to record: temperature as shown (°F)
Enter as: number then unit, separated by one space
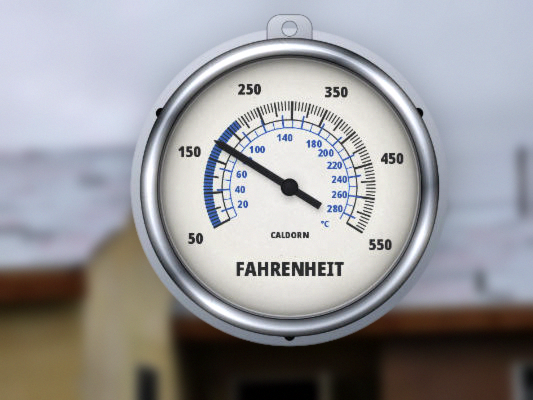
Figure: 175 °F
